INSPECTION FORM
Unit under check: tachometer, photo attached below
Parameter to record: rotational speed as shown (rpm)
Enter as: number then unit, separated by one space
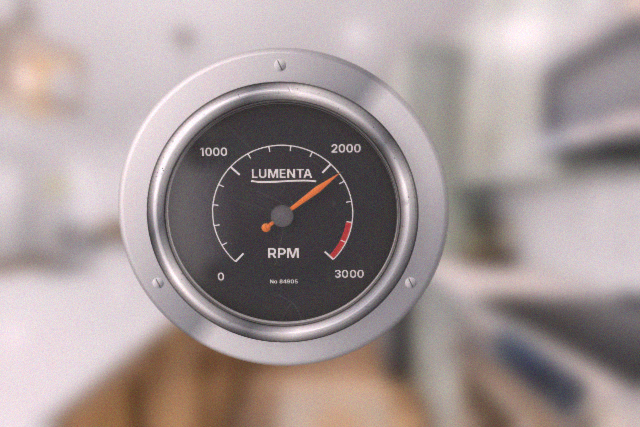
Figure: 2100 rpm
